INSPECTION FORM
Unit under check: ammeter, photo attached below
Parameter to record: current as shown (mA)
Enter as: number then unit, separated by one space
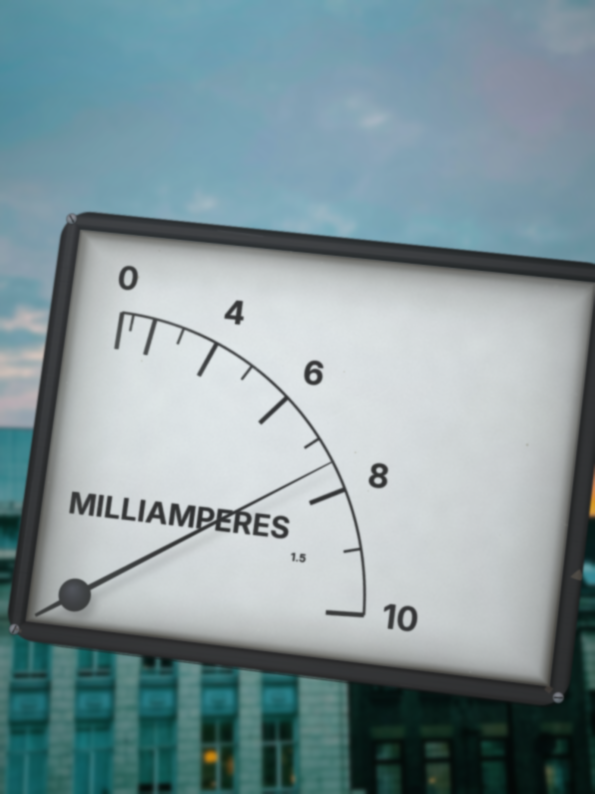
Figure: 7.5 mA
